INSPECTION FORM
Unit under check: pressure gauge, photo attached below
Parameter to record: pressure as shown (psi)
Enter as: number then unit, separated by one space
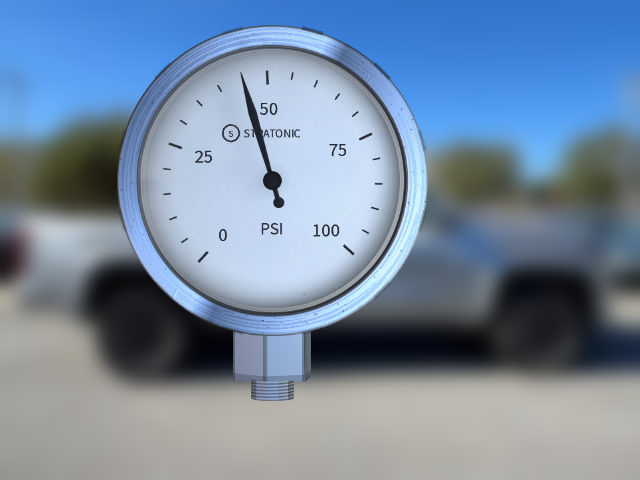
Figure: 45 psi
